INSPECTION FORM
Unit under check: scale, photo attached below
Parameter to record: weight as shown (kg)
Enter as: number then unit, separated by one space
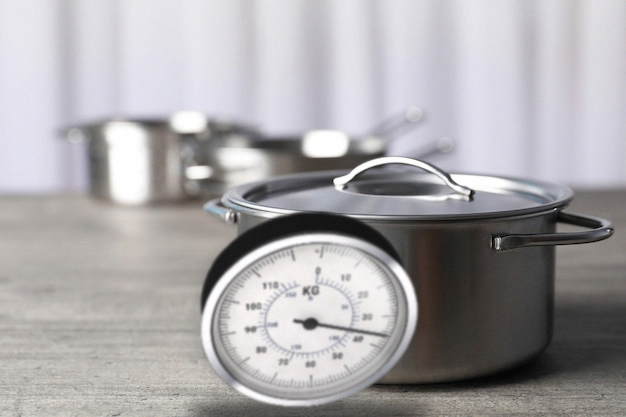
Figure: 35 kg
